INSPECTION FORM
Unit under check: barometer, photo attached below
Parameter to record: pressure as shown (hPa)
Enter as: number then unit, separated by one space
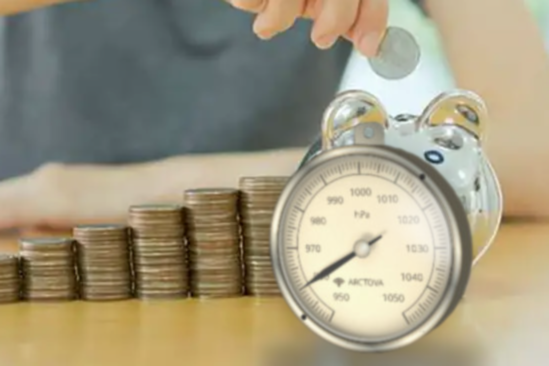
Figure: 960 hPa
